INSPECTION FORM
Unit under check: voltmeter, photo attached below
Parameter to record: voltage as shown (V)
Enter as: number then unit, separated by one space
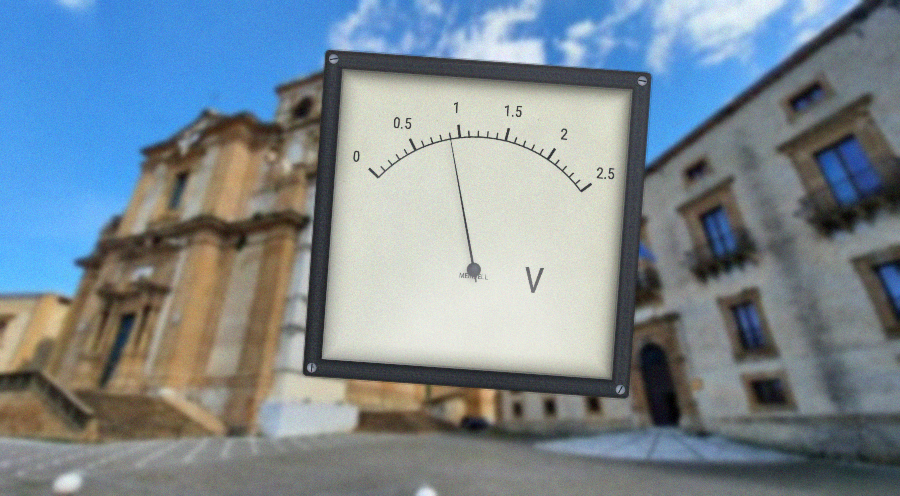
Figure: 0.9 V
